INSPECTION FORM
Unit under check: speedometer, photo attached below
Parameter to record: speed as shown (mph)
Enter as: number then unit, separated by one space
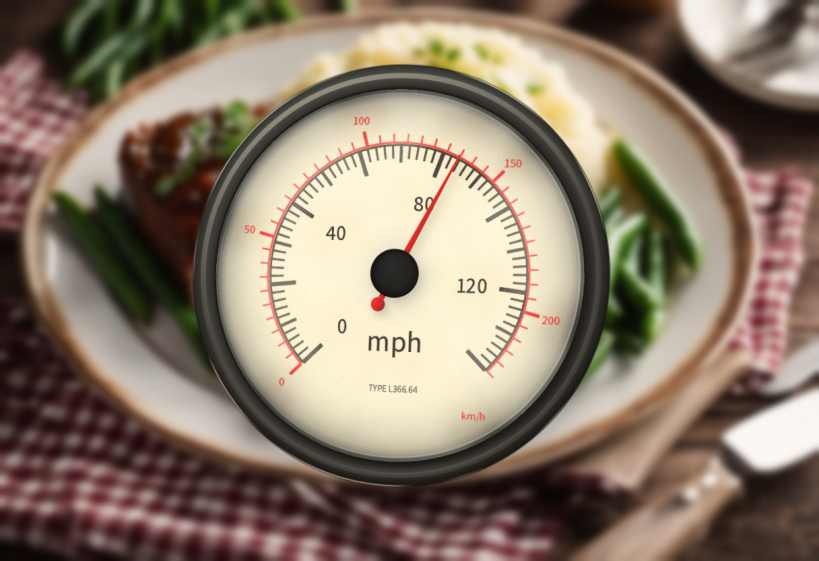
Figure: 84 mph
